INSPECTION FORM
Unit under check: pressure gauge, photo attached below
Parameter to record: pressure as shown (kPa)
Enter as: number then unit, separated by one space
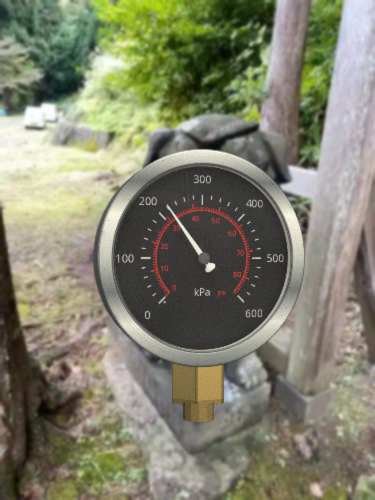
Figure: 220 kPa
